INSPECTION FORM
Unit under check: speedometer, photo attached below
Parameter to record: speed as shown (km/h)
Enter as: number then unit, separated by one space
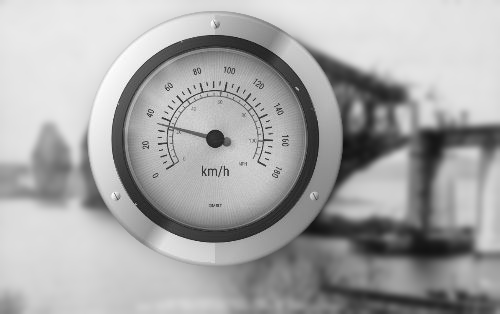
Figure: 35 km/h
